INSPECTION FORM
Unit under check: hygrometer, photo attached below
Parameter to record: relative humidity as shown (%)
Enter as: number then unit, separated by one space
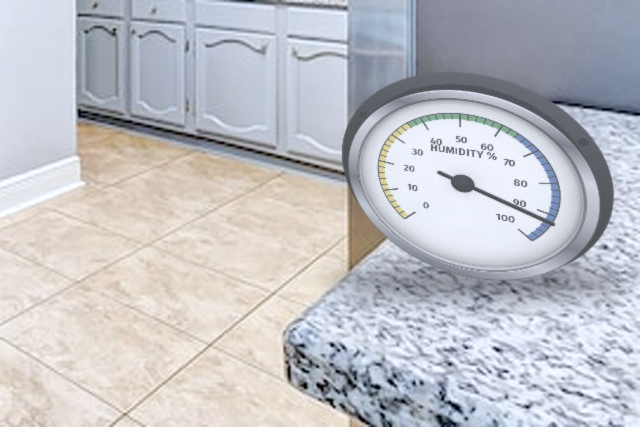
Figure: 92 %
